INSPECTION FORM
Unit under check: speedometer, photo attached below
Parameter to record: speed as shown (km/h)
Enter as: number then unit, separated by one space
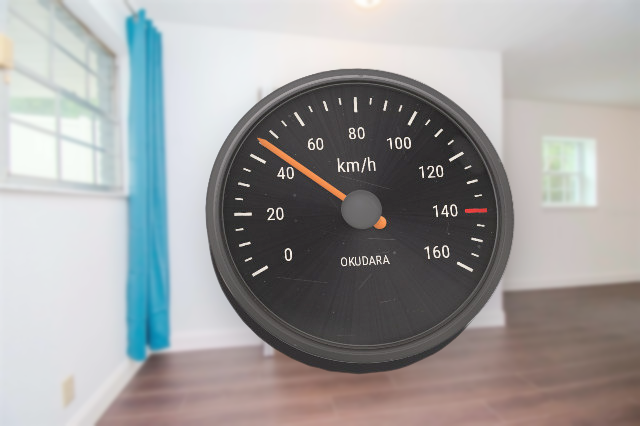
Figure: 45 km/h
